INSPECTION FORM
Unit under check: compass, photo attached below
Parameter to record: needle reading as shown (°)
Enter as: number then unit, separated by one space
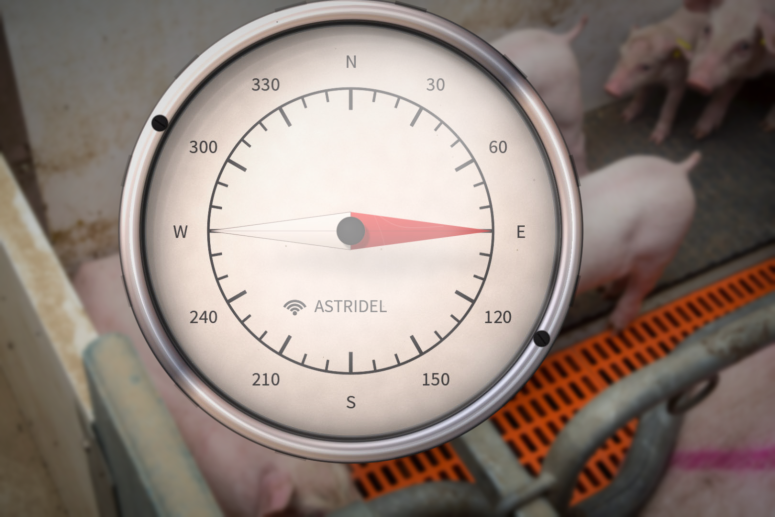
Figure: 90 °
